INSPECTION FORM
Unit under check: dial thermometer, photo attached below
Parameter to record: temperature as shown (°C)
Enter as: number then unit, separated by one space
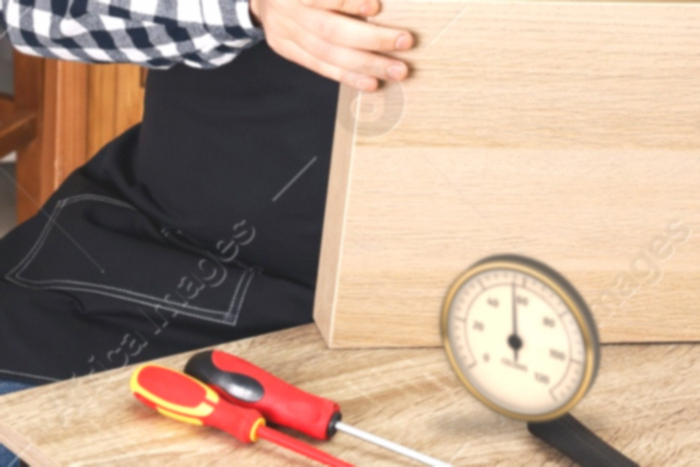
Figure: 56 °C
